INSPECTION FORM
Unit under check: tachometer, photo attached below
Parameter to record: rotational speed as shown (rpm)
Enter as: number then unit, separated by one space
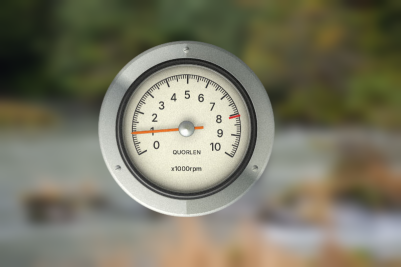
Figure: 1000 rpm
